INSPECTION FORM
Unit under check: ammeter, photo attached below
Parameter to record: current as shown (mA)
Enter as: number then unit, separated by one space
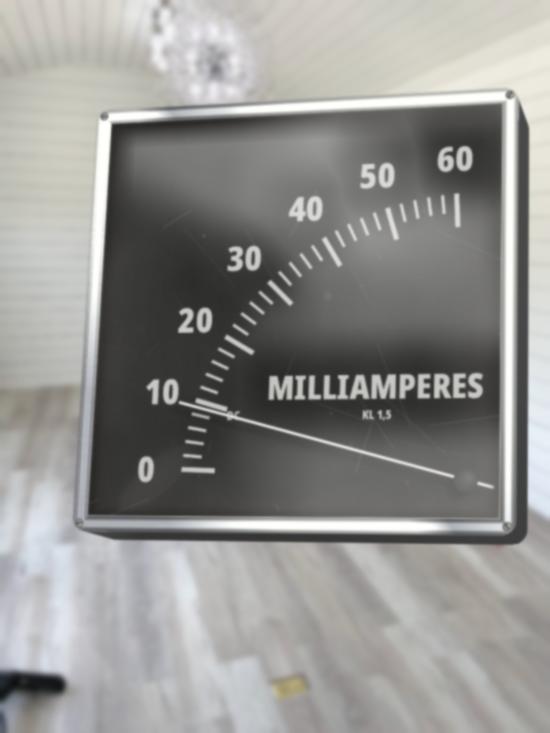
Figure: 9 mA
